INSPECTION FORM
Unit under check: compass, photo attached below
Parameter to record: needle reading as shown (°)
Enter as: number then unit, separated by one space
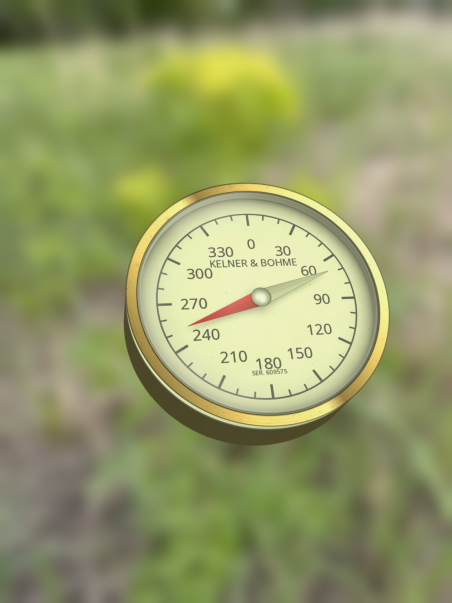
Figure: 250 °
